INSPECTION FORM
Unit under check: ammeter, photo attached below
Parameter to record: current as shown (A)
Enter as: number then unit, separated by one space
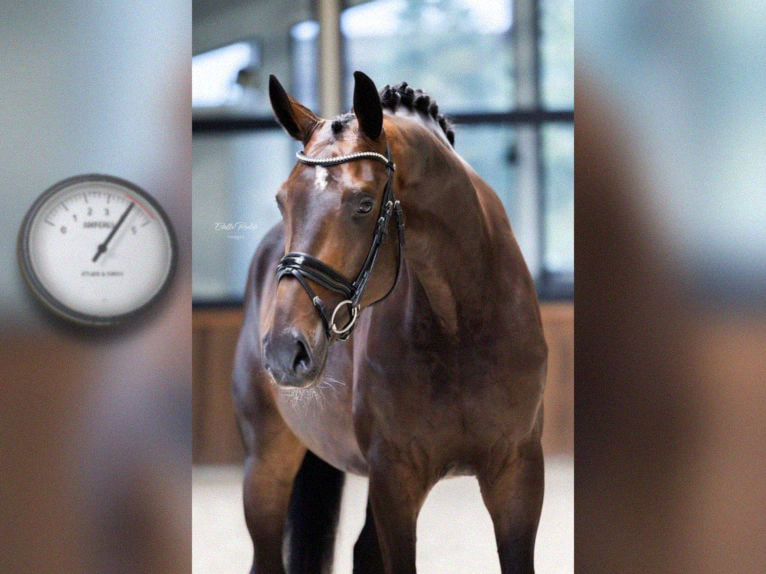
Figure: 4 A
